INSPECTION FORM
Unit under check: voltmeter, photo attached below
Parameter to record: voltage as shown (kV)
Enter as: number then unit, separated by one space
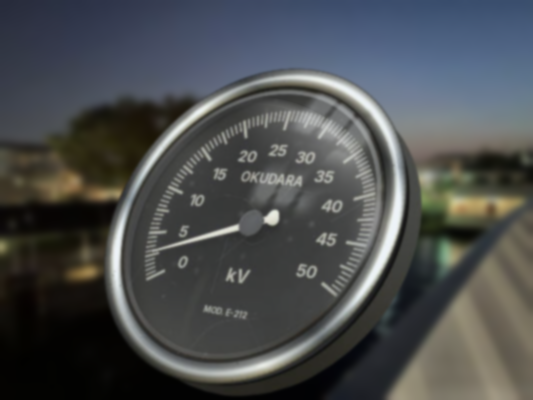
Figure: 2.5 kV
